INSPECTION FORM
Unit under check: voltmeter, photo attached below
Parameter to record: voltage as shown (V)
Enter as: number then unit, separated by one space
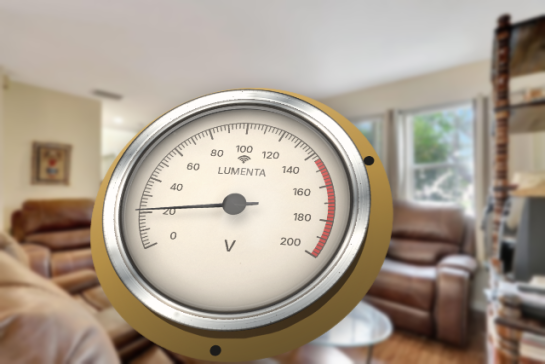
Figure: 20 V
